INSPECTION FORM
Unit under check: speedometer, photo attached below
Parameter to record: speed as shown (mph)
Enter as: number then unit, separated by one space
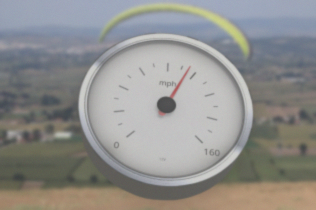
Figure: 95 mph
